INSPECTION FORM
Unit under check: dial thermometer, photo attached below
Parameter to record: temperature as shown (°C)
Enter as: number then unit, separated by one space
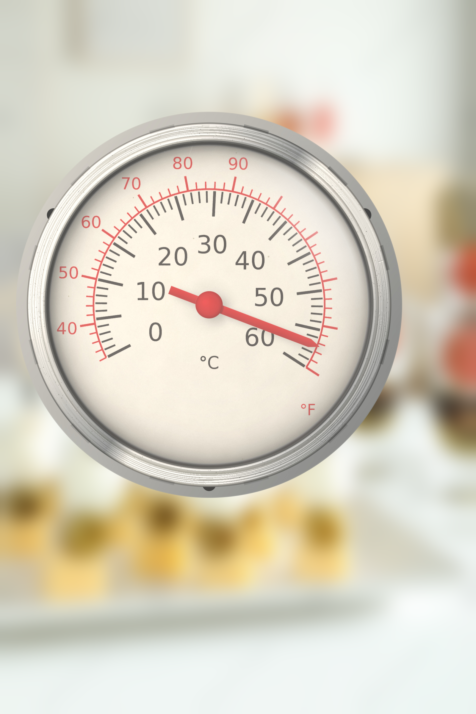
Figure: 57 °C
